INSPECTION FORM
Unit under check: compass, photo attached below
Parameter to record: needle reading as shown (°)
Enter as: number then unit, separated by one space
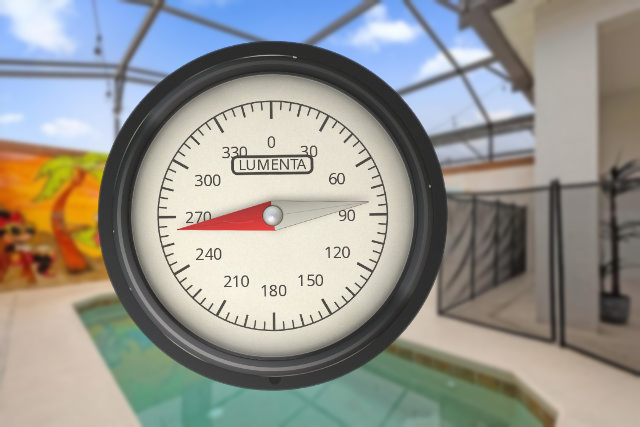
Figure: 262.5 °
